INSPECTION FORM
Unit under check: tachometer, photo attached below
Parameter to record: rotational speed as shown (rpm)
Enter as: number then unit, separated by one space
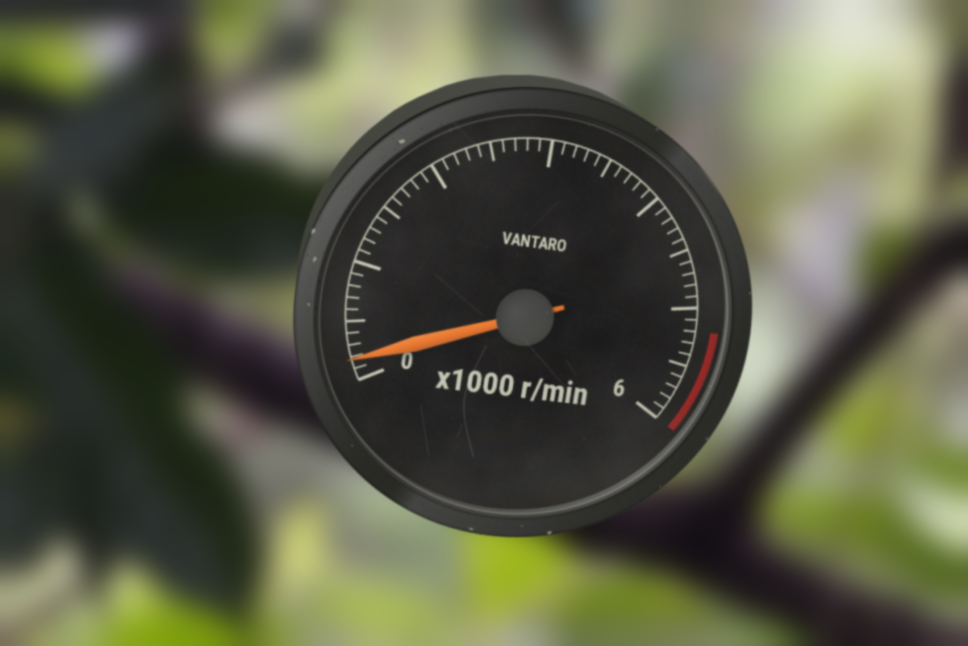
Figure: 200 rpm
